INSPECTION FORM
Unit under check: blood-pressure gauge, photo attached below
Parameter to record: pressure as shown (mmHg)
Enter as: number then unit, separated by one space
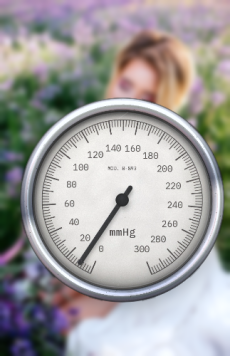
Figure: 10 mmHg
